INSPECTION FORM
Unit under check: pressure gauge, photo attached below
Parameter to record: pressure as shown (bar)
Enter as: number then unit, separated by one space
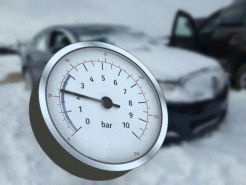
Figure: 2 bar
